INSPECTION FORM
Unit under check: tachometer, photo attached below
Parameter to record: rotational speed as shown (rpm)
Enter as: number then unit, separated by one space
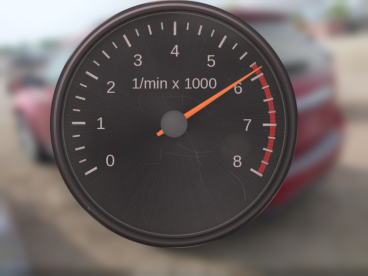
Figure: 5875 rpm
